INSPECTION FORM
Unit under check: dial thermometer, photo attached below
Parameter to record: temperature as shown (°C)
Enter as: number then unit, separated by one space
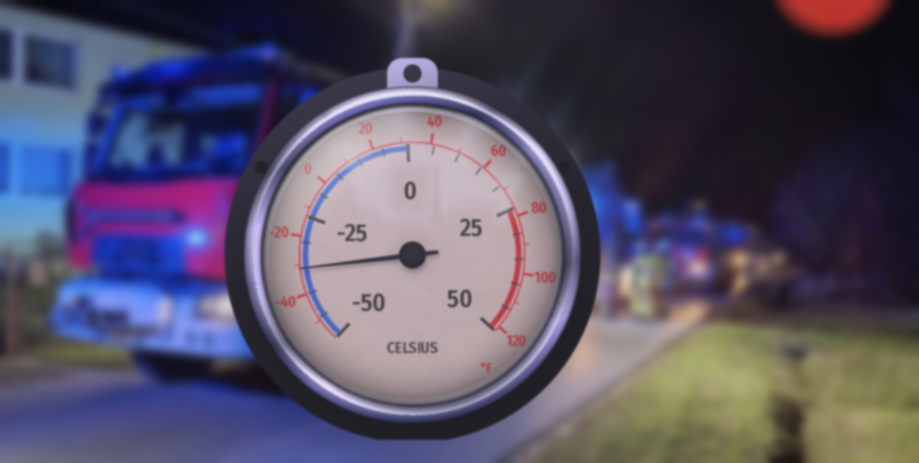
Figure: -35 °C
